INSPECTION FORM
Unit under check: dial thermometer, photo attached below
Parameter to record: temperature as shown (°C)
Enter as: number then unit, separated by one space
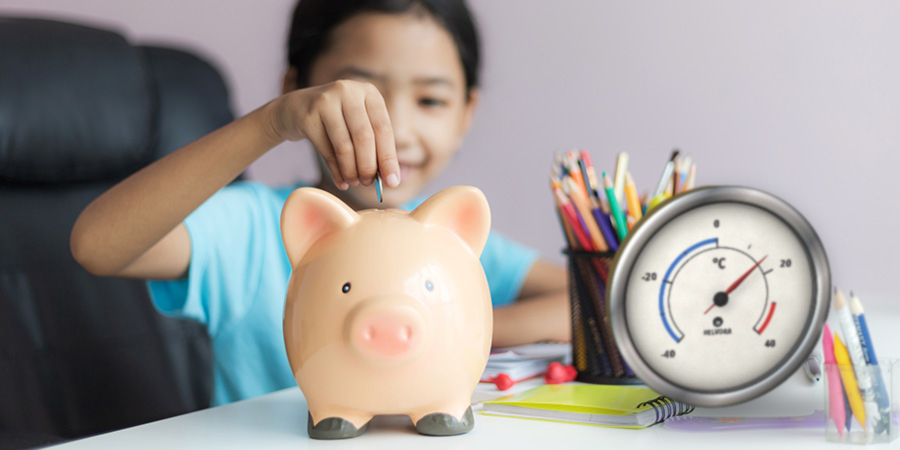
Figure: 15 °C
